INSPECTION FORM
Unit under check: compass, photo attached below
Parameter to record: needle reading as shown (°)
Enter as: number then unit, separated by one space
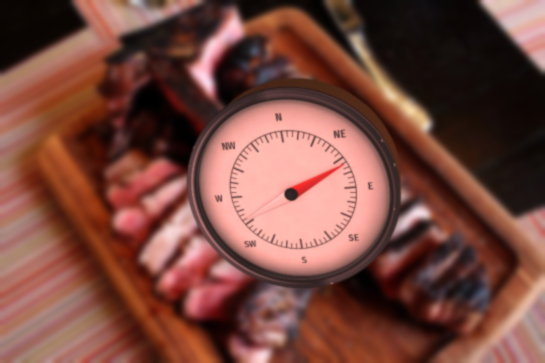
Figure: 65 °
